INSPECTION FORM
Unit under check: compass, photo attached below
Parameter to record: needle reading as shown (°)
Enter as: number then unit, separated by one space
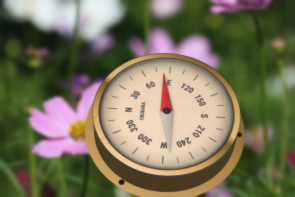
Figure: 82.5 °
